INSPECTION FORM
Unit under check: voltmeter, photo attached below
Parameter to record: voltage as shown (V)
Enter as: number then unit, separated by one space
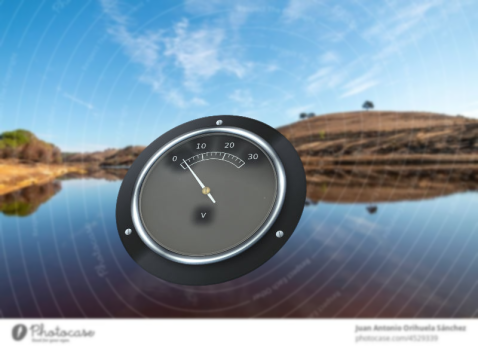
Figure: 2 V
